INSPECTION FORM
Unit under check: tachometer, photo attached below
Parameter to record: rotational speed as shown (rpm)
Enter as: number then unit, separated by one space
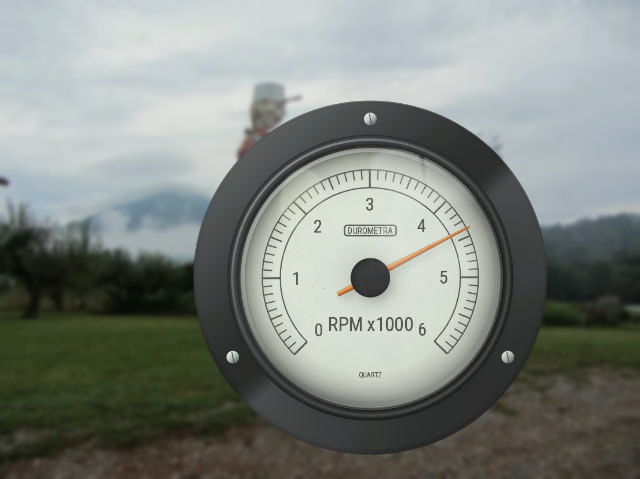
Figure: 4400 rpm
